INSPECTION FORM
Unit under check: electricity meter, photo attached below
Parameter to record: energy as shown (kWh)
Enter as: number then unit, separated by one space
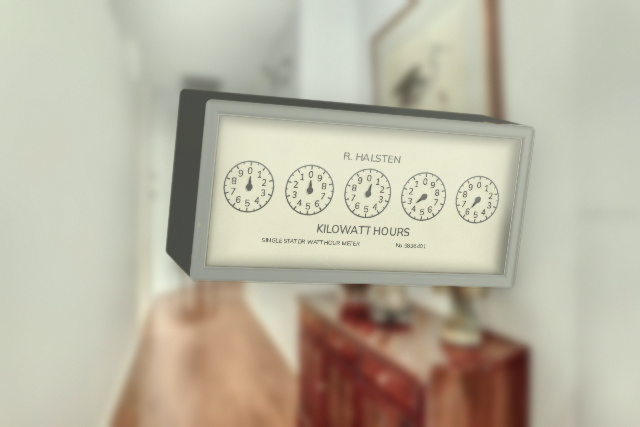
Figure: 36 kWh
